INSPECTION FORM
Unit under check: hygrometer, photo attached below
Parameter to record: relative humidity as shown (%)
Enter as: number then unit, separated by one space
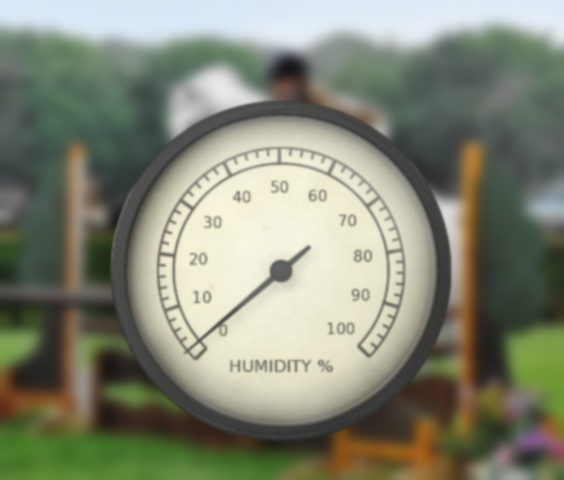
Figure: 2 %
